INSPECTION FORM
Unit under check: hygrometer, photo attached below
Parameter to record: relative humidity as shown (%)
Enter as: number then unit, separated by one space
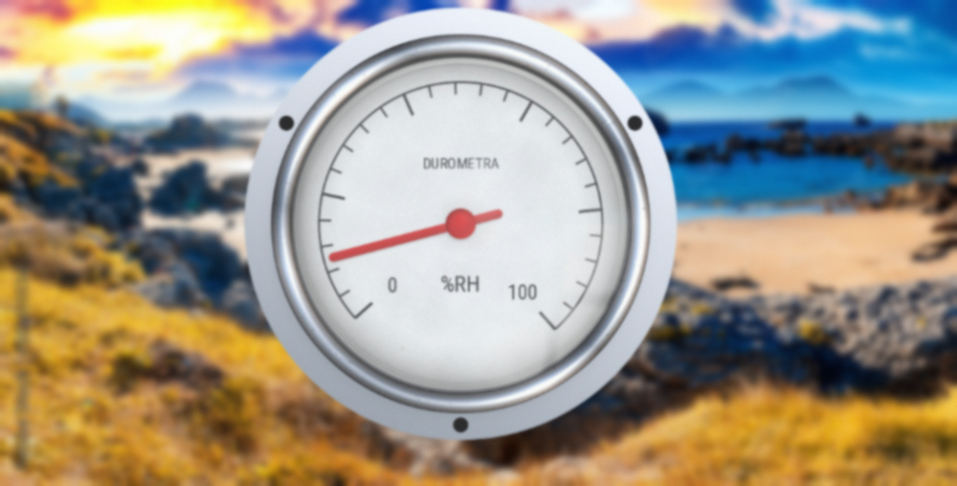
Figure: 10 %
